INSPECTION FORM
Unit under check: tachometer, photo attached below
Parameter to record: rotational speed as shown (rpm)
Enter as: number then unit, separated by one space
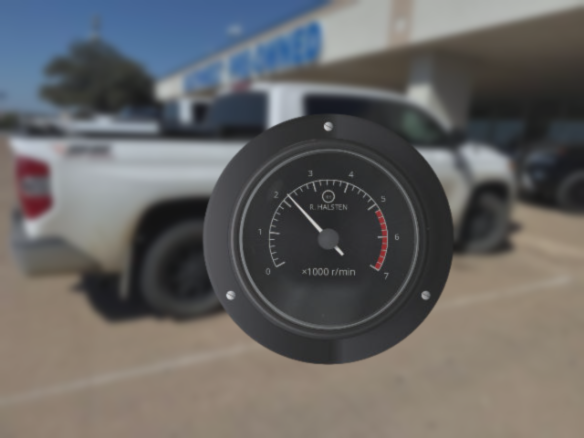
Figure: 2200 rpm
